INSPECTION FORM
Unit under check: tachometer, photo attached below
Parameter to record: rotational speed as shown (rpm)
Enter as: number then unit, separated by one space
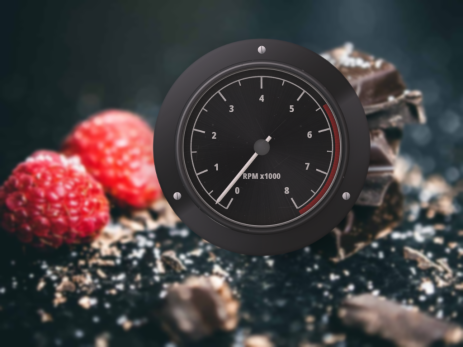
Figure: 250 rpm
